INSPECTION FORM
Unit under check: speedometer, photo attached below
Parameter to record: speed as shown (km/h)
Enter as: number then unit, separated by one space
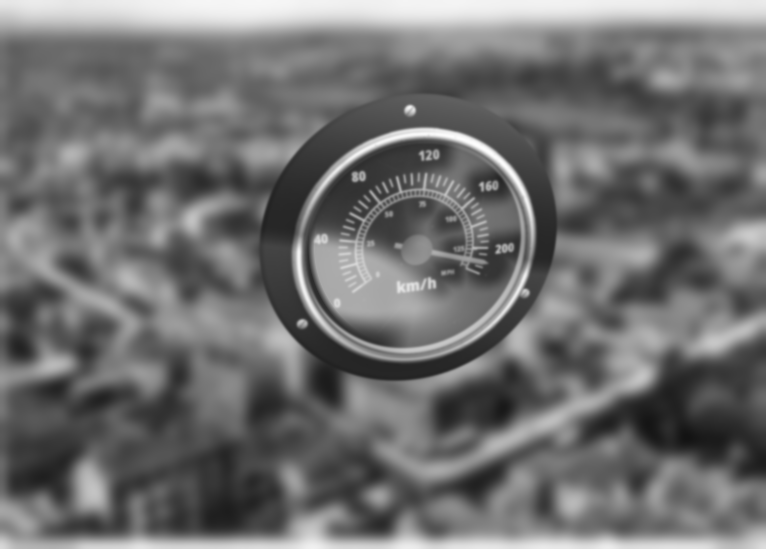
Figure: 210 km/h
